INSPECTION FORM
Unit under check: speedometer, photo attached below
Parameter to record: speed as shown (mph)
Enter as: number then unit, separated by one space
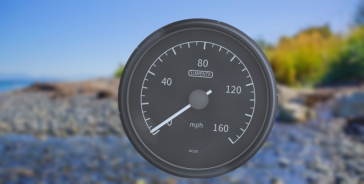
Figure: 2.5 mph
